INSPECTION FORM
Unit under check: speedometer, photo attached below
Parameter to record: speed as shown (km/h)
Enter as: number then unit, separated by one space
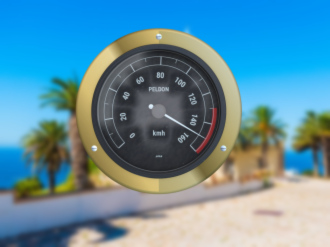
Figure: 150 km/h
